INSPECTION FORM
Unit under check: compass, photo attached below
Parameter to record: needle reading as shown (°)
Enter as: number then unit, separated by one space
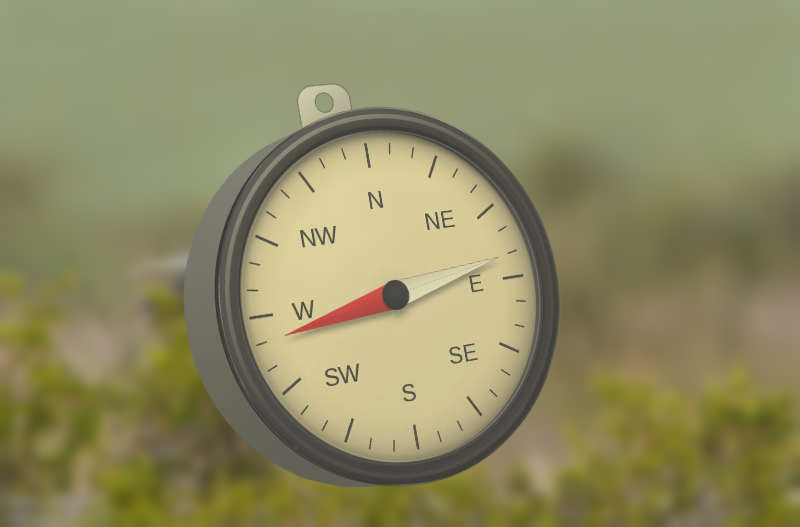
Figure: 260 °
